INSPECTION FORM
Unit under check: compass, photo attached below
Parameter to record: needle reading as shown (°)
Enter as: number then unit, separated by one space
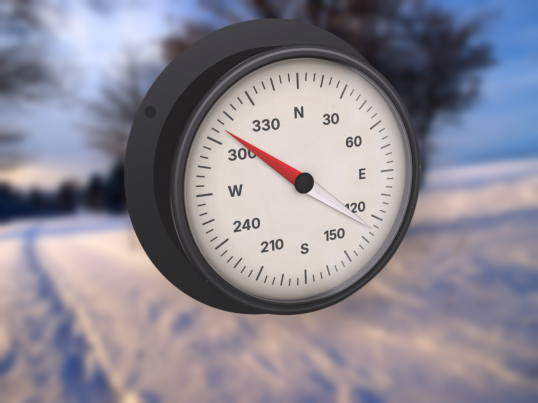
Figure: 307.5 °
